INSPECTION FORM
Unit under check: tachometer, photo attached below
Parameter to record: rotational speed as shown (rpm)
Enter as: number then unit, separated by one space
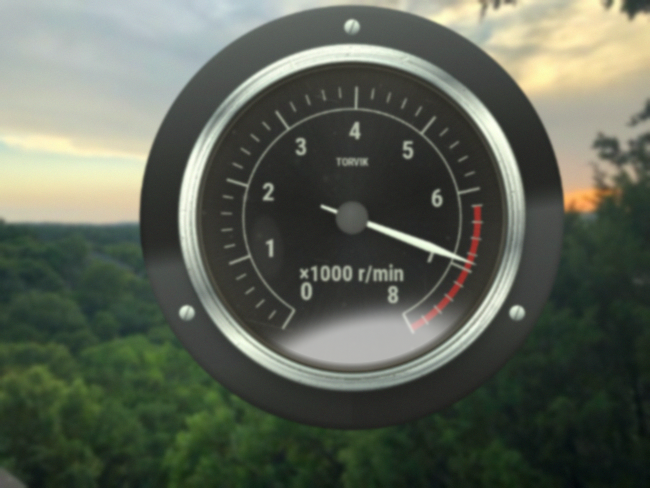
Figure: 6900 rpm
